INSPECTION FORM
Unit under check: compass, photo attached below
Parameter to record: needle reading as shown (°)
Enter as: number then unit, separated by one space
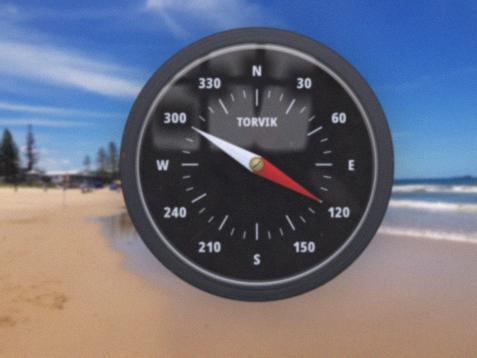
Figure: 120 °
